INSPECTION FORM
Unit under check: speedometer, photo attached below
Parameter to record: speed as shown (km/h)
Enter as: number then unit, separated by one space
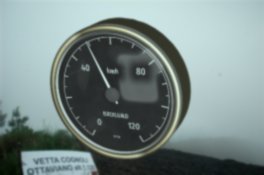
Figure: 50 km/h
